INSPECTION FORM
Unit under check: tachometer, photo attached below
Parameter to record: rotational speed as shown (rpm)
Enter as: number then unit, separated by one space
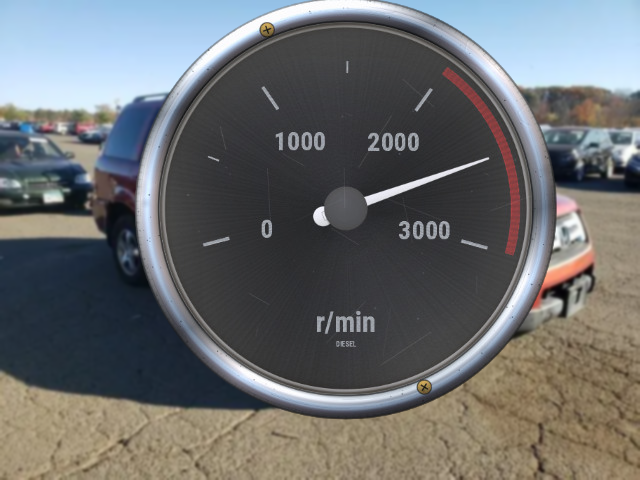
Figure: 2500 rpm
